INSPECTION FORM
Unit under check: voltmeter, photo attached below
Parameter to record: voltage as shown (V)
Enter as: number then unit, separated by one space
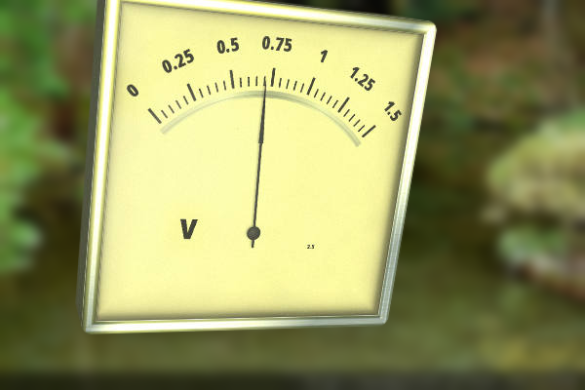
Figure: 0.7 V
